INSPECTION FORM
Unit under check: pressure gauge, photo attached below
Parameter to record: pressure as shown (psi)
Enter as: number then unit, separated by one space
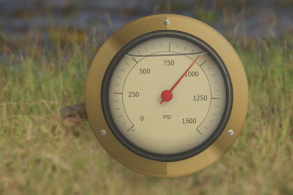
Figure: 950 psi
